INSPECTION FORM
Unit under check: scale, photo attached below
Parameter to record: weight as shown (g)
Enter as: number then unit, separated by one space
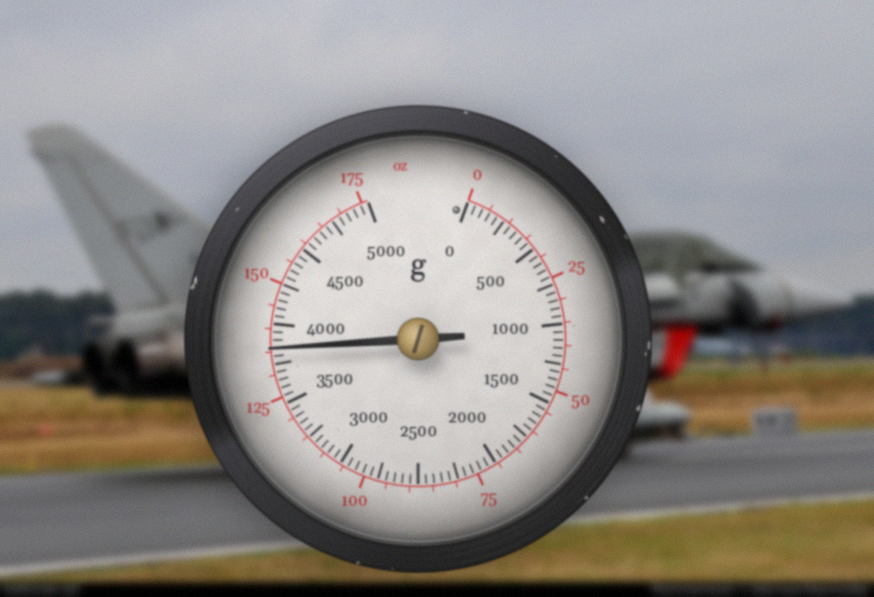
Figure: 3850 g
